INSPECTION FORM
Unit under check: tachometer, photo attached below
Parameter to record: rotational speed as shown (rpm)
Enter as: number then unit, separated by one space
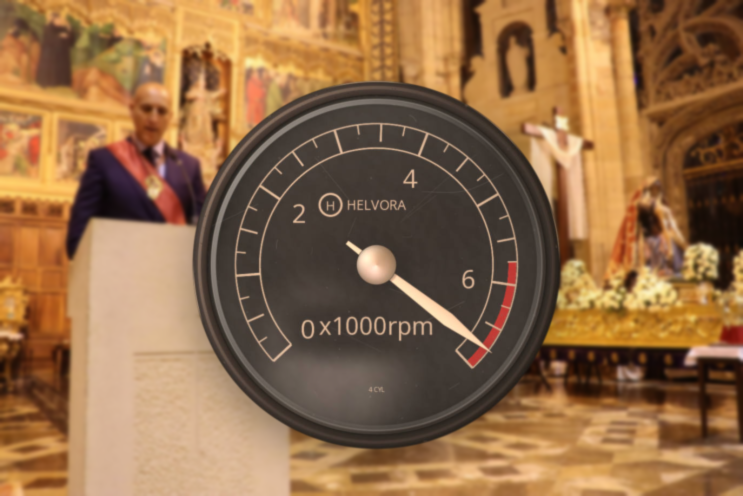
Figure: 6750 rpm
